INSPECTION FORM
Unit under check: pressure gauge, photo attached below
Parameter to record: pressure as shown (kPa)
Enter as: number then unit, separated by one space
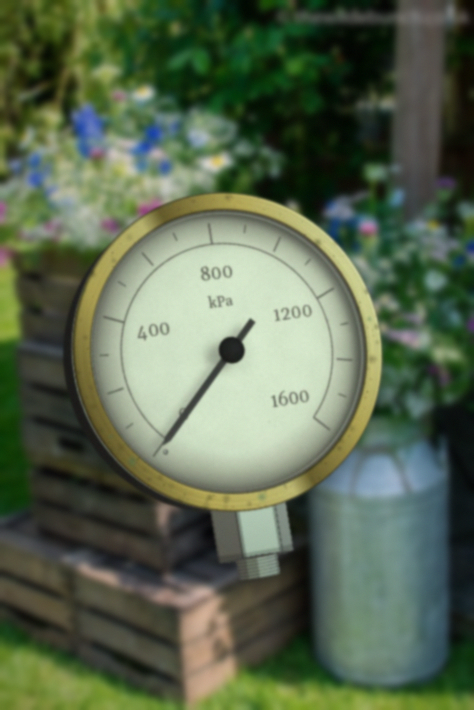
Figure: 0 kPa
